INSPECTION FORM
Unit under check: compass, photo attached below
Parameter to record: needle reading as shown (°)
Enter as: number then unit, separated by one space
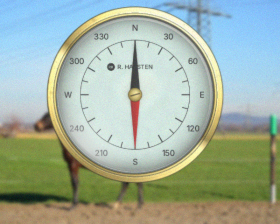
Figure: 180 °
